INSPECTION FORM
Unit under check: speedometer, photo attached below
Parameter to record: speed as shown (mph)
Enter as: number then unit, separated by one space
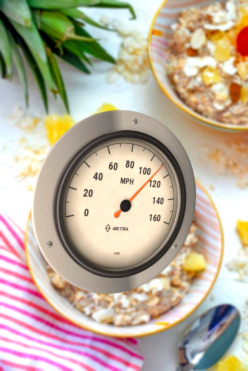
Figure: 110 mph
